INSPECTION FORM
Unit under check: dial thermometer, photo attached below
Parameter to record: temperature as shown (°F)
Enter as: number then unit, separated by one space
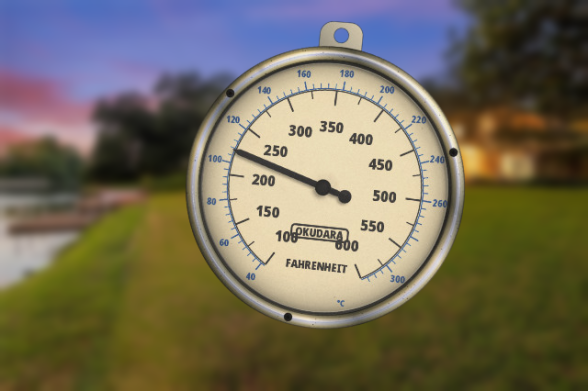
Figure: 225 °F
